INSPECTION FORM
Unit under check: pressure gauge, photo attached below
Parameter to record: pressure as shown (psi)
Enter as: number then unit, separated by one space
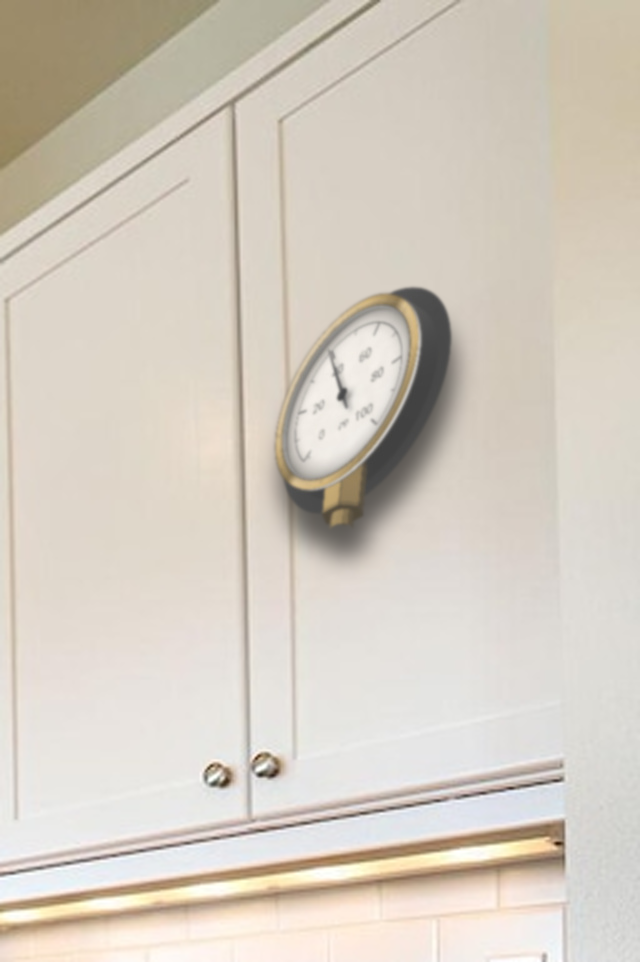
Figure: 40 psi
